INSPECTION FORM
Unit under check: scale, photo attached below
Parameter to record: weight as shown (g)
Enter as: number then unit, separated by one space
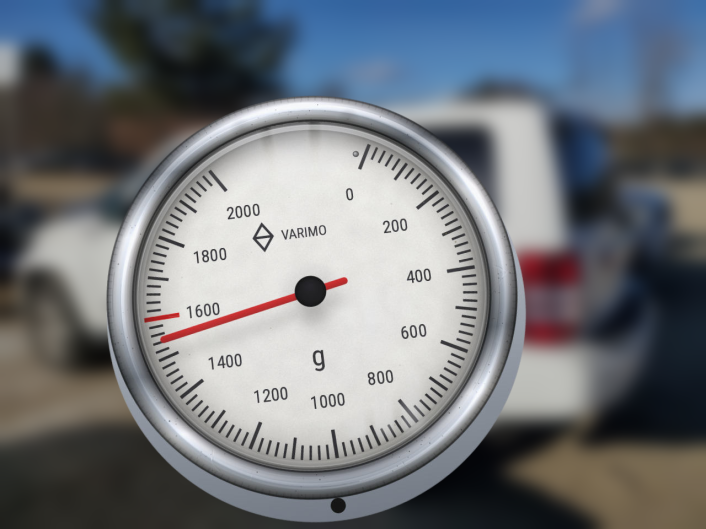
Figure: 1540 g
